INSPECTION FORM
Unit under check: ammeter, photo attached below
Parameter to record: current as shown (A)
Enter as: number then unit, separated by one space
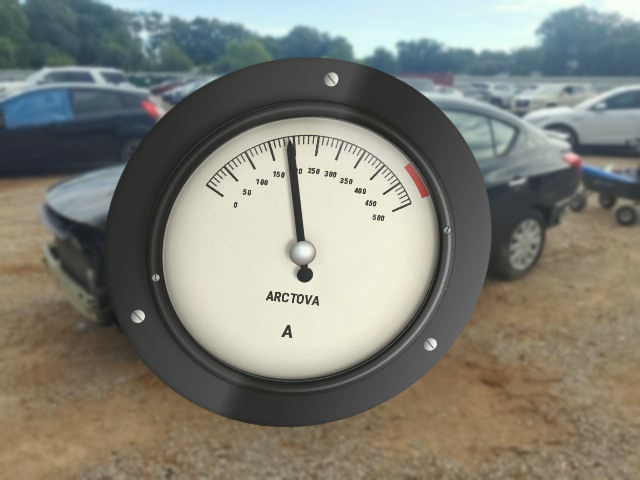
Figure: 190 A
